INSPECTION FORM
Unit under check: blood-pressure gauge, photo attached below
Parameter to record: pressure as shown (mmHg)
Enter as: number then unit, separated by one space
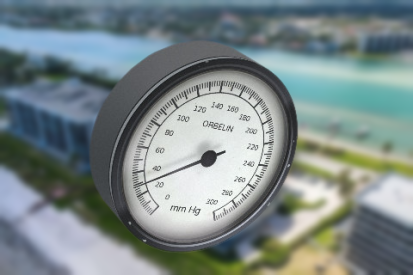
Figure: 30 mmHg
